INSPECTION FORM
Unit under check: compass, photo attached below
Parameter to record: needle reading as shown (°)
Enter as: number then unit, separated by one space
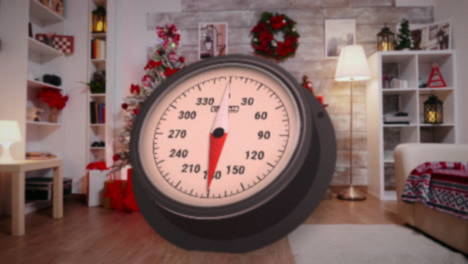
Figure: 180 °
